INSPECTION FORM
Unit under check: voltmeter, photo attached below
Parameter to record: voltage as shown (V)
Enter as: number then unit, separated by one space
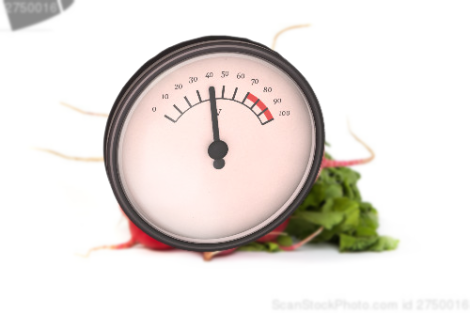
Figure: 40 V
